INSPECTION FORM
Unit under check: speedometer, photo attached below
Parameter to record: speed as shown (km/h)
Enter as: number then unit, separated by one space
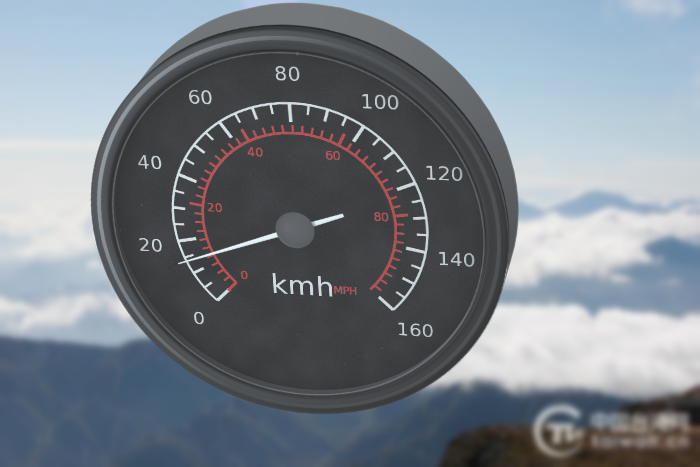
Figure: 15 km/h
